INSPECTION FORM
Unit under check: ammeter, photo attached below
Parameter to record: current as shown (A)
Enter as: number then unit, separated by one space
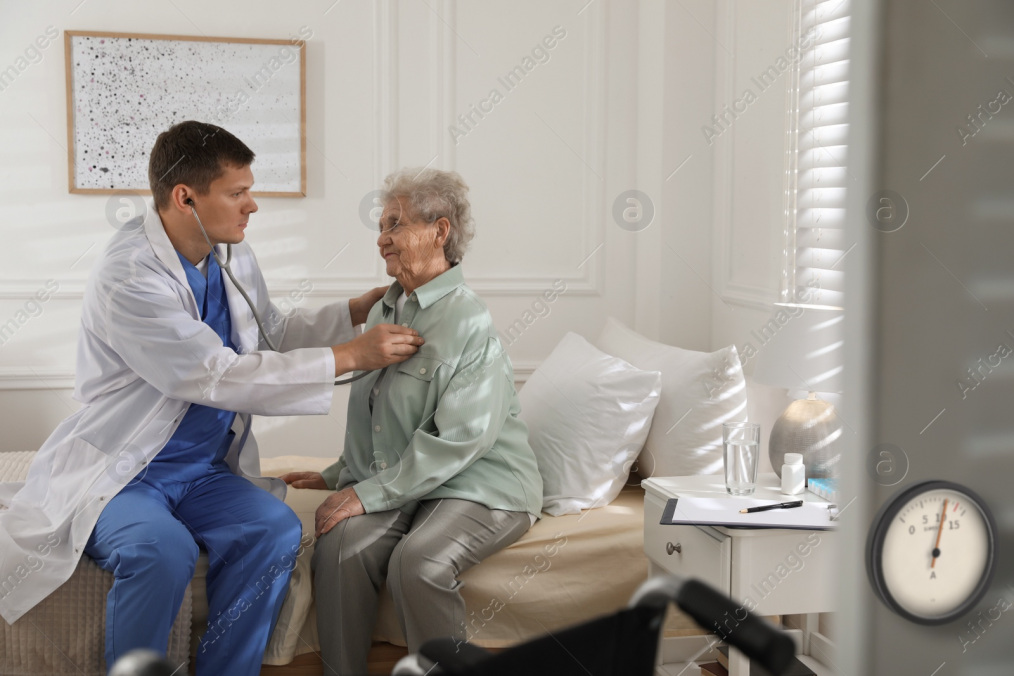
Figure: 10 A
